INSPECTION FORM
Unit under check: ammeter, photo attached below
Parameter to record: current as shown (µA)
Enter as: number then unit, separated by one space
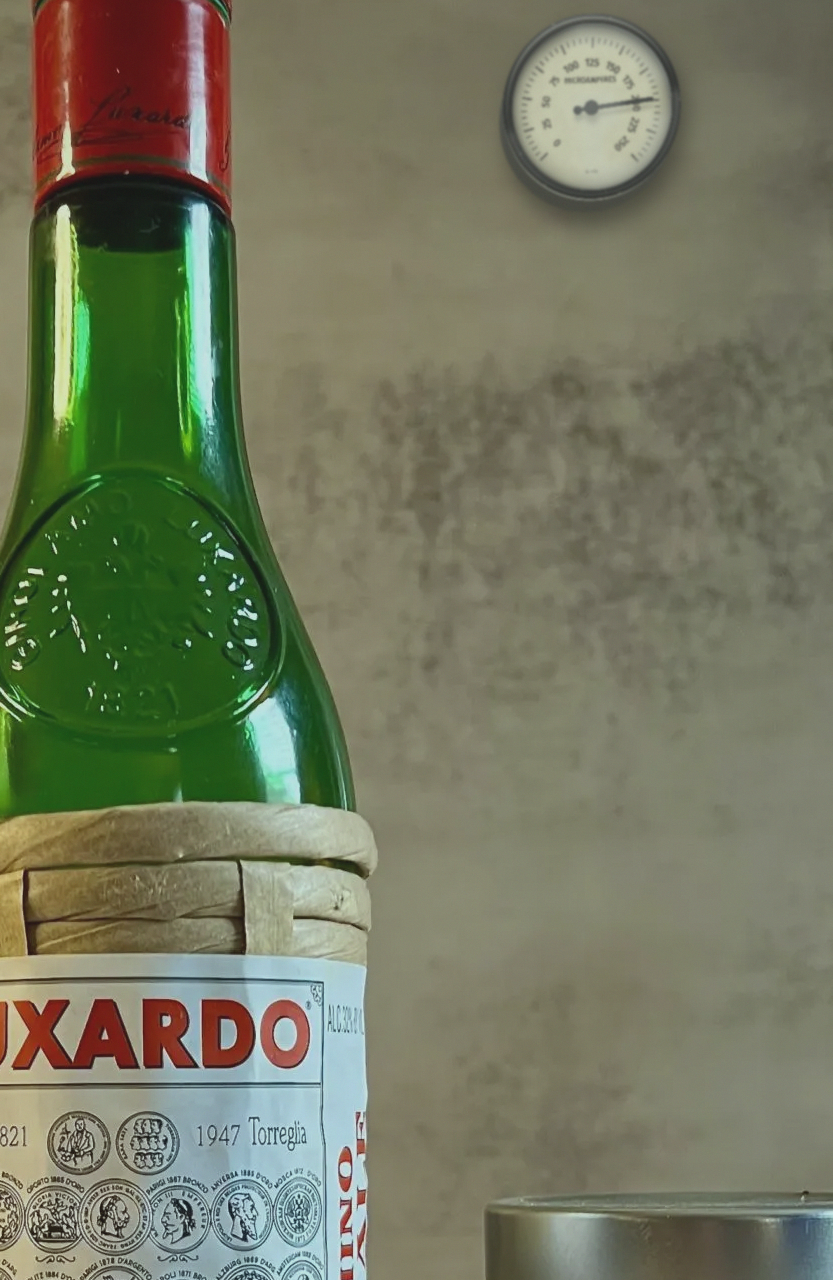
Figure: 200 µA
